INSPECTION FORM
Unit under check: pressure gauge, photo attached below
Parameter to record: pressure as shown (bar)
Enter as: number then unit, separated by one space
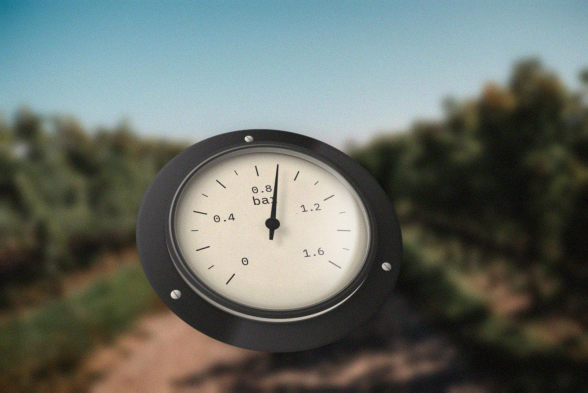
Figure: 0.9 bar
